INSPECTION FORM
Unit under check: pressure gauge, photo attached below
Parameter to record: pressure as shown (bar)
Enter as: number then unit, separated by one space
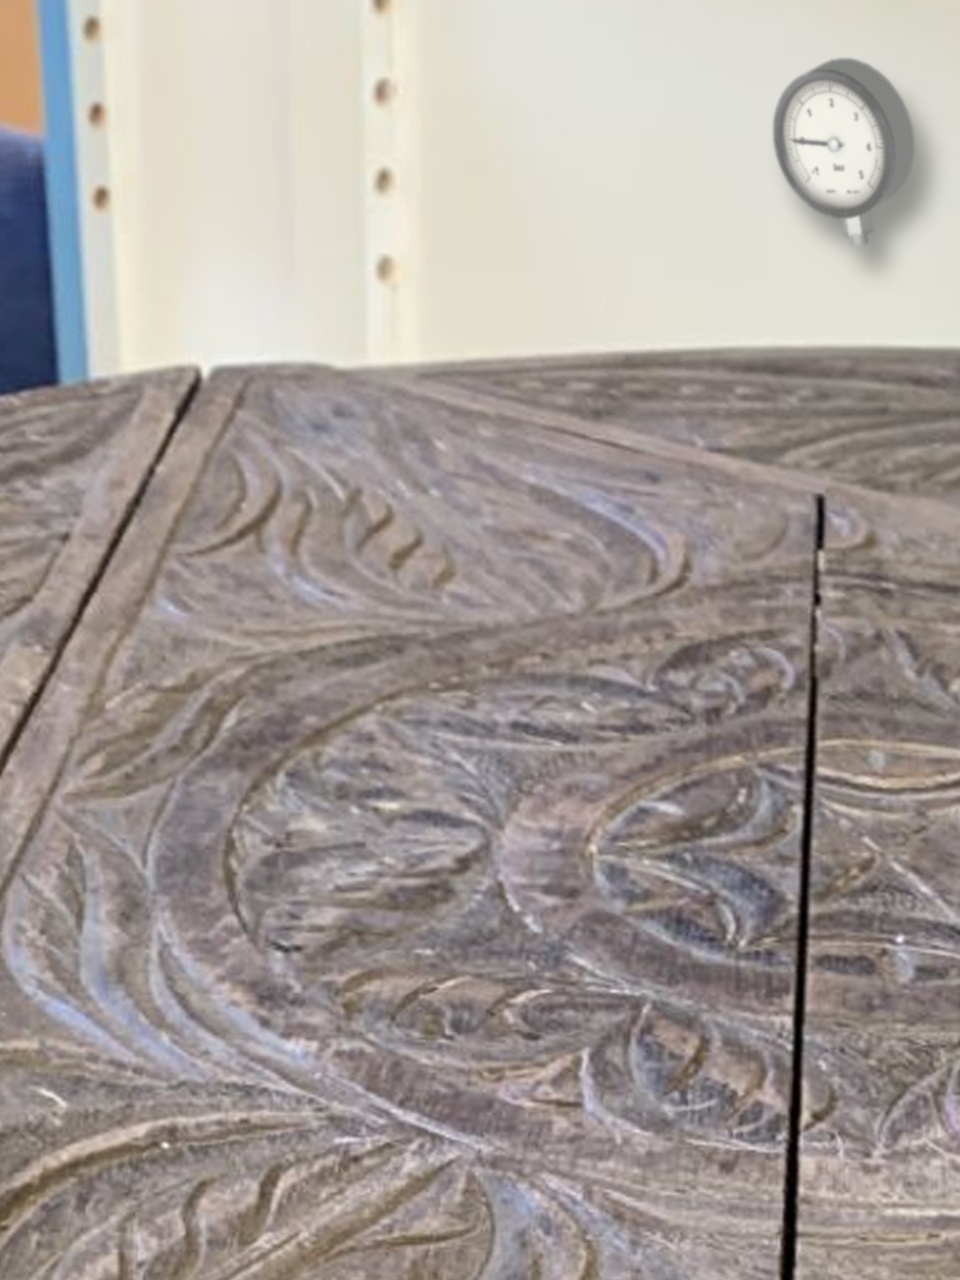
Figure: 0 bar
